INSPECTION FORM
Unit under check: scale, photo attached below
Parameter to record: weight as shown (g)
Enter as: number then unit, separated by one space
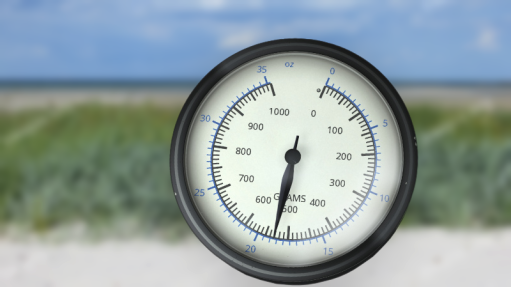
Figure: 530 g
